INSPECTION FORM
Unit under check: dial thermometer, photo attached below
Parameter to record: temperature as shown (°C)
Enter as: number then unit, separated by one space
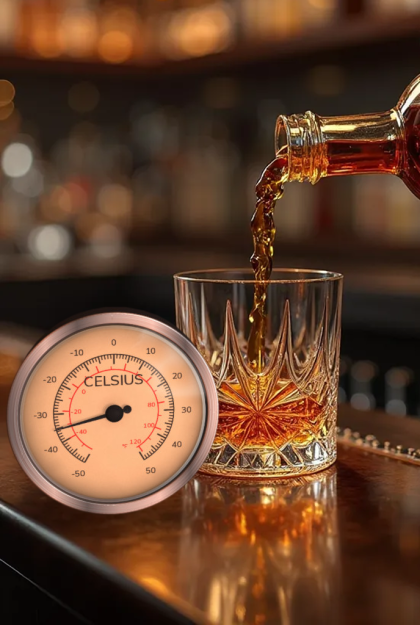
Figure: -35 °C
